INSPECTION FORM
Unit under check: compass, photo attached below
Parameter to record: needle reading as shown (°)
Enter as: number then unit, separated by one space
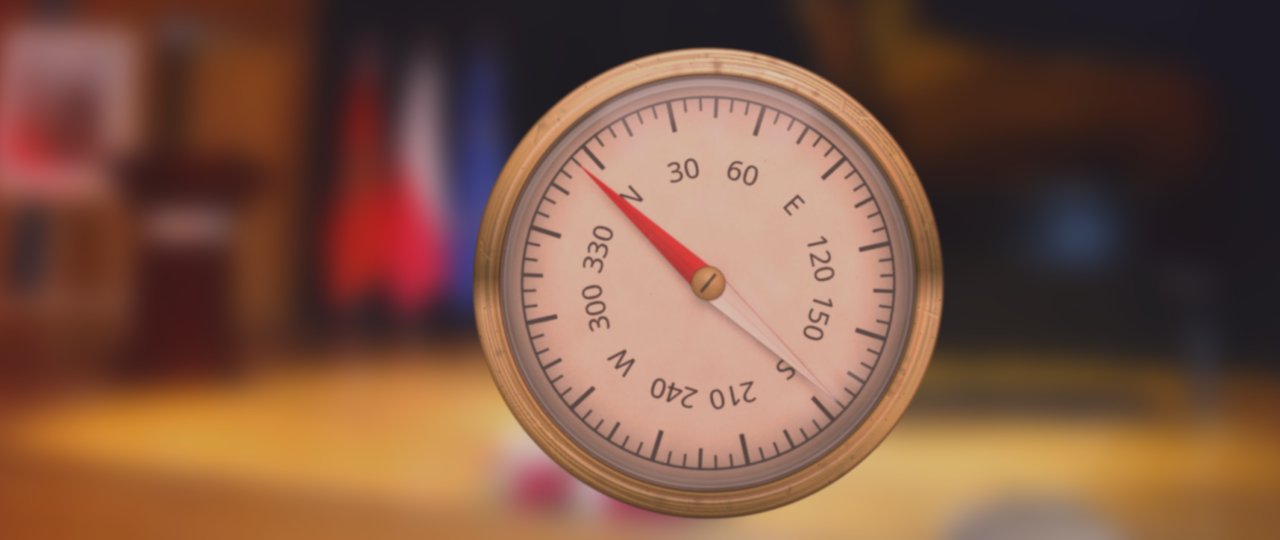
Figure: 355 °
